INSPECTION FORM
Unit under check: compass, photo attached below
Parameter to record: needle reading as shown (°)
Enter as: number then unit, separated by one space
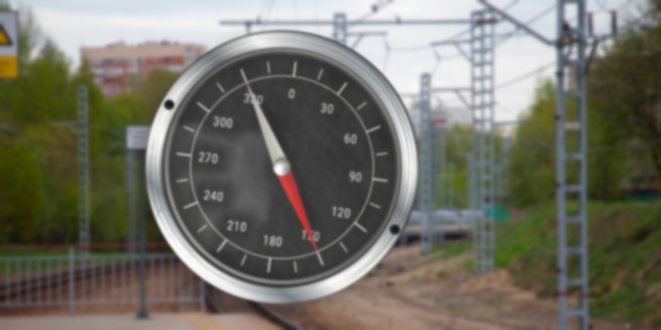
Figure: 150 °
